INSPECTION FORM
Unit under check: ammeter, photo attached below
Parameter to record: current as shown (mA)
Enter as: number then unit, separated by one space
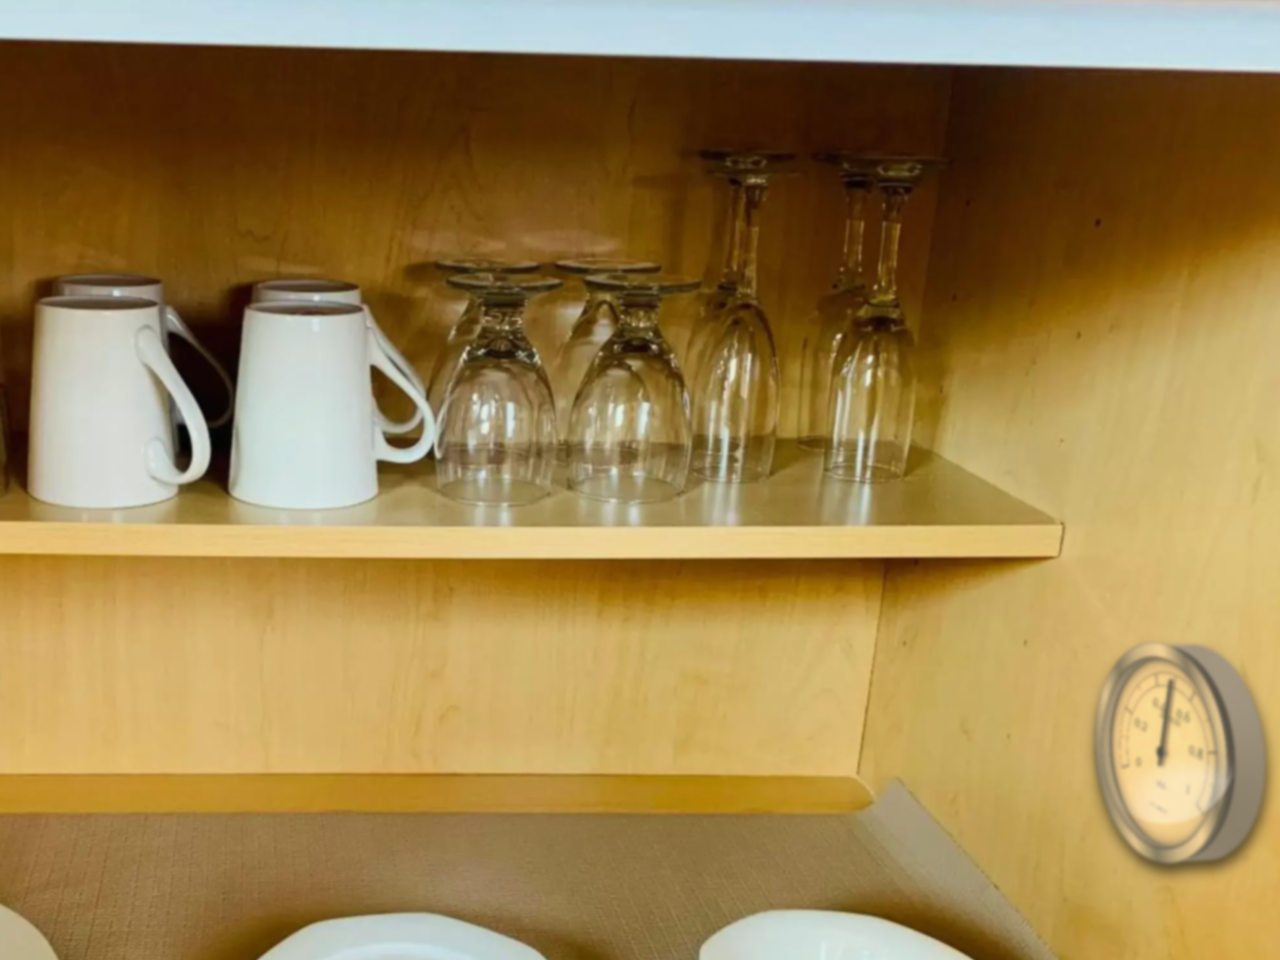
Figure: 0.5 mA
